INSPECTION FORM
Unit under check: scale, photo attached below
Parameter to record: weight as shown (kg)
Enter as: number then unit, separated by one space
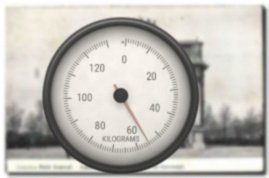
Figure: 55 kg
